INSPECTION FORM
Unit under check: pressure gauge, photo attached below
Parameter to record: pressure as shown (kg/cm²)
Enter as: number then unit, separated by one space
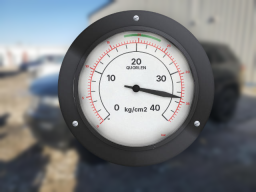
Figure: 35 kg/cm²
